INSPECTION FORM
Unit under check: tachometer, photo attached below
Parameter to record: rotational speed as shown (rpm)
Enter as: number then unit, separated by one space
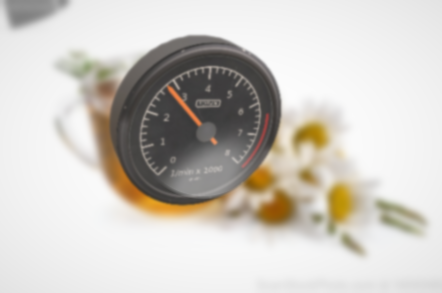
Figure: 2800 rpm
